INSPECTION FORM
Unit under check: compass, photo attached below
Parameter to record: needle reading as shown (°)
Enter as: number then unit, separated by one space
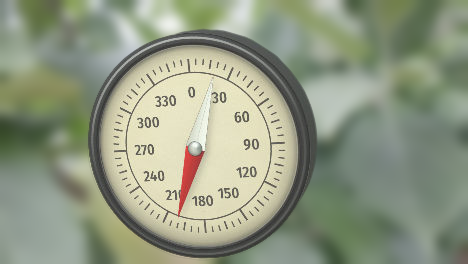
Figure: 200 °
